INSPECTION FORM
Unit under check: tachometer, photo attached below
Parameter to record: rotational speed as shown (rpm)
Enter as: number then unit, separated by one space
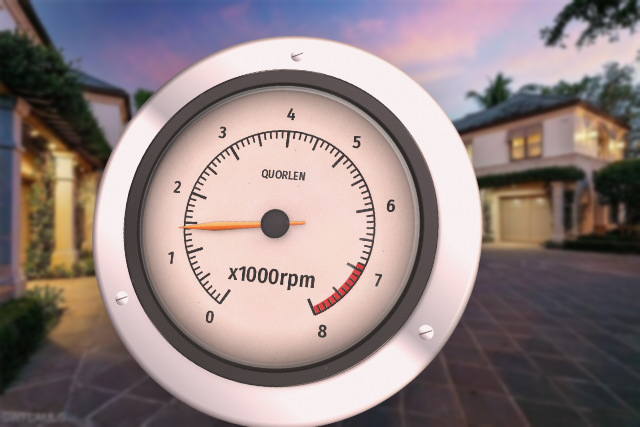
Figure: 1400 rpm
